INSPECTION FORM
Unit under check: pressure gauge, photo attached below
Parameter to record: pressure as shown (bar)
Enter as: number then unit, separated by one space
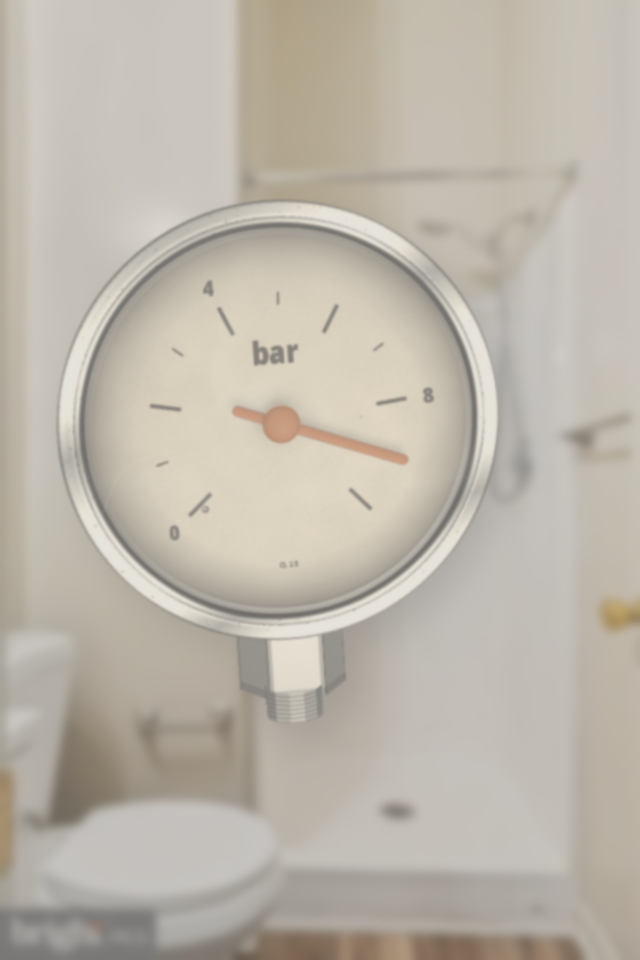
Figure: 9 bar
